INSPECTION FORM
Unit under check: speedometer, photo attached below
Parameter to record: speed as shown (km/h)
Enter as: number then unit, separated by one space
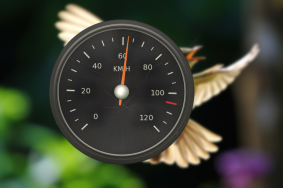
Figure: 62.5 km/h
